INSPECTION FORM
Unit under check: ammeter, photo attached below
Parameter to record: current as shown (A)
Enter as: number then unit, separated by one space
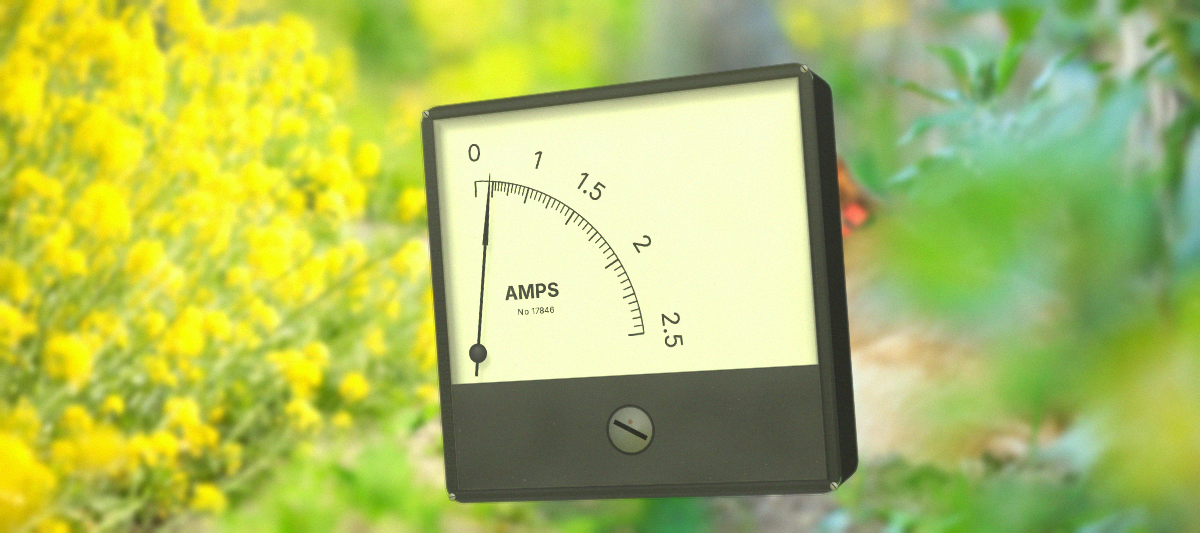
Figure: 0.5 A
